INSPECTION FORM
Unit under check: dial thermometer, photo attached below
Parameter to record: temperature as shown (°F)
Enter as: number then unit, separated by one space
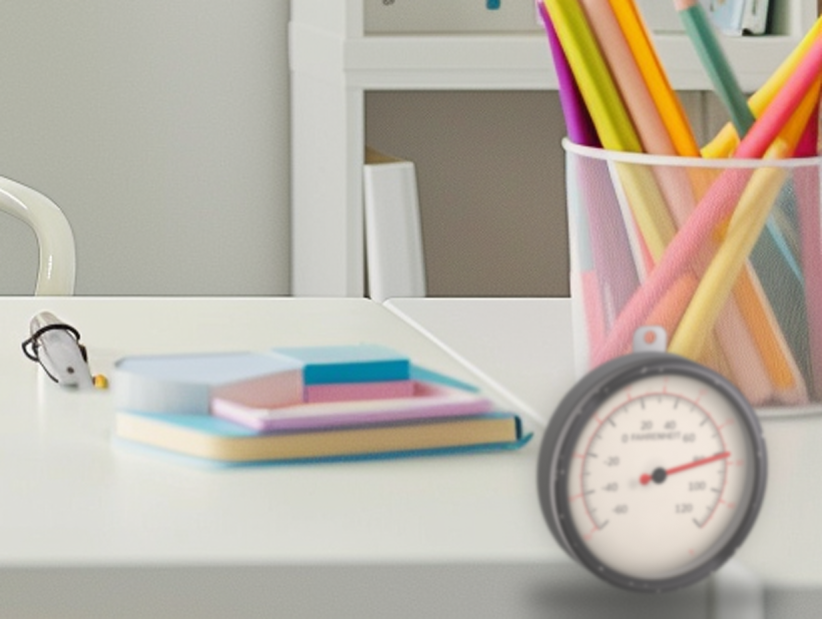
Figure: 80 °F
